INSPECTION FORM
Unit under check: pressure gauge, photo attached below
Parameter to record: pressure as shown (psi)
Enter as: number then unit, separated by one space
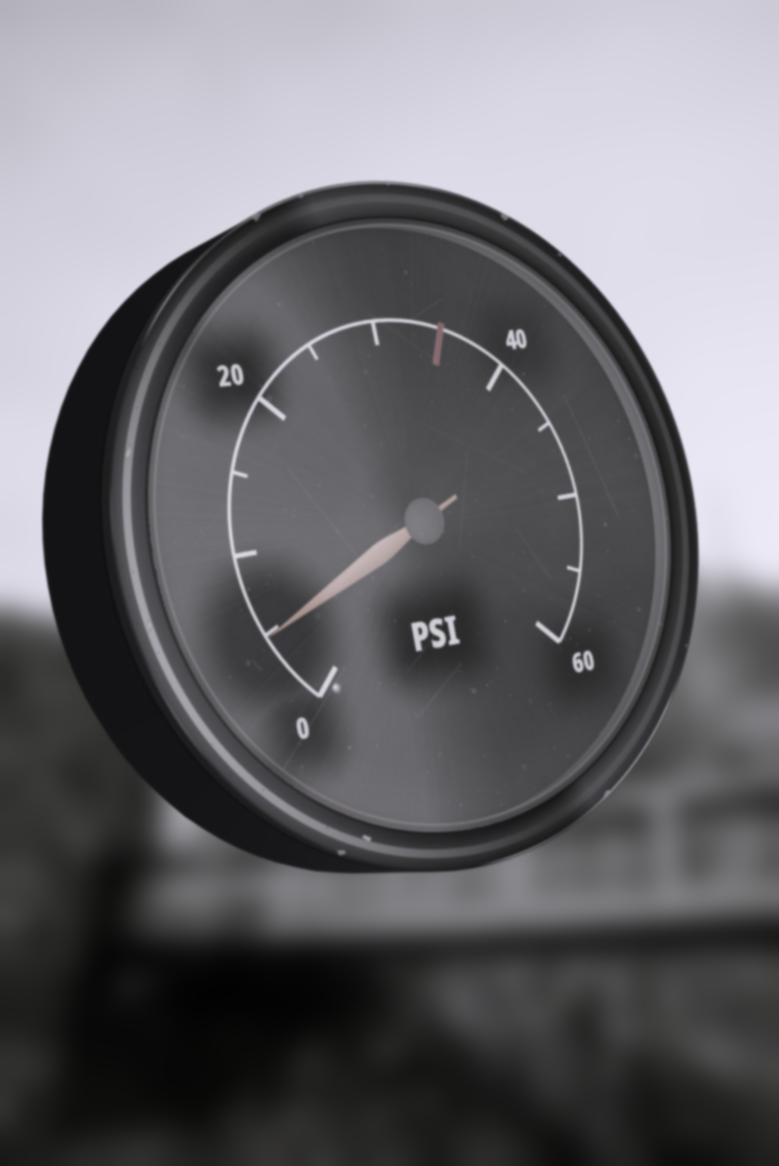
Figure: 5 psi
